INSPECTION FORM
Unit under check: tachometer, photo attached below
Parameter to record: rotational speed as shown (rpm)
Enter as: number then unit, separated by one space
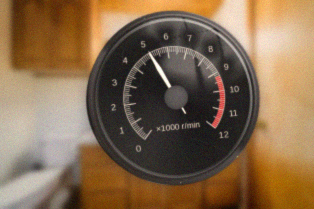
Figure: 5000 rpm
